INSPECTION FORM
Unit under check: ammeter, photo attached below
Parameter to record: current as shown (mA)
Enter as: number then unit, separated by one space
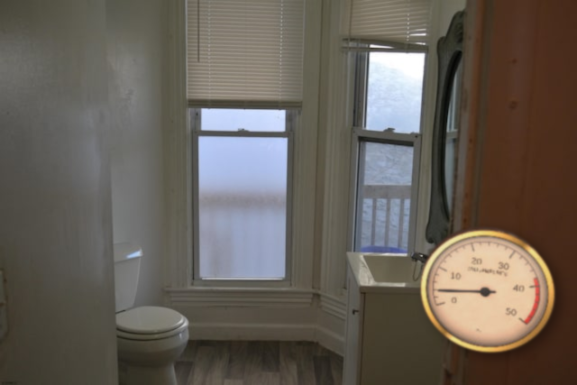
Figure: 4 mA
